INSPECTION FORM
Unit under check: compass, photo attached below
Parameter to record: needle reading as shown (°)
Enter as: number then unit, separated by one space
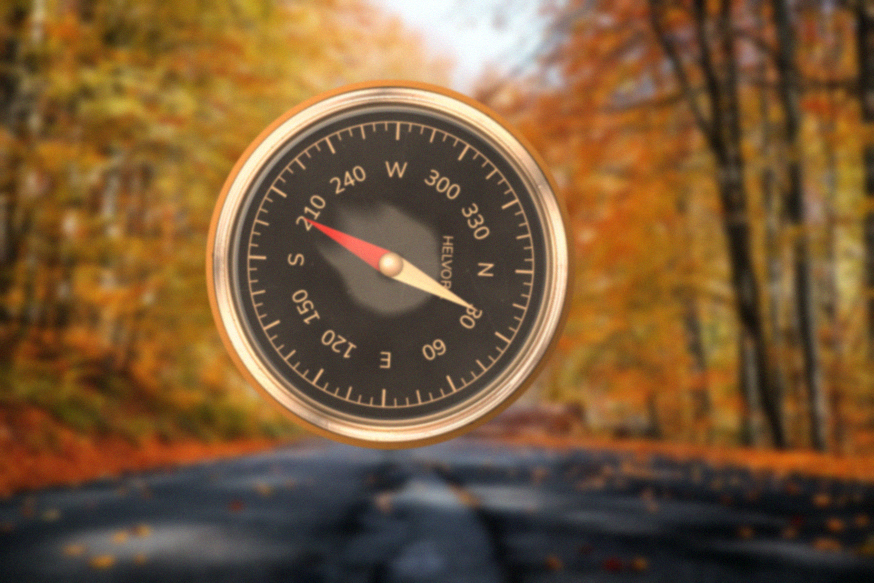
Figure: 205 °
